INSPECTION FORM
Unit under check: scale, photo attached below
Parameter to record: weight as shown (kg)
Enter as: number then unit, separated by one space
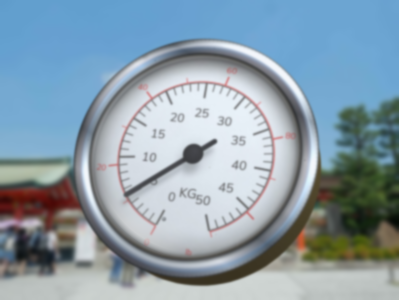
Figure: 5 kg
